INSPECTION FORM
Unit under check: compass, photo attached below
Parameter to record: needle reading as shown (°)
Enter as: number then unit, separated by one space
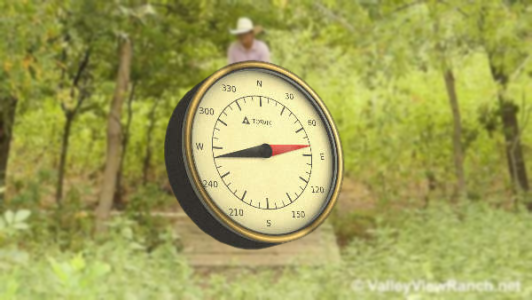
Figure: 80 °
